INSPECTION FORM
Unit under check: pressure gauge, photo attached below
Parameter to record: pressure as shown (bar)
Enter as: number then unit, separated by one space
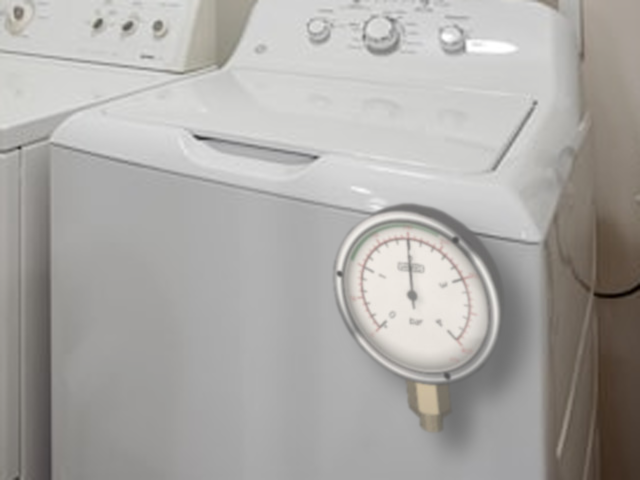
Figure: 2 bar
